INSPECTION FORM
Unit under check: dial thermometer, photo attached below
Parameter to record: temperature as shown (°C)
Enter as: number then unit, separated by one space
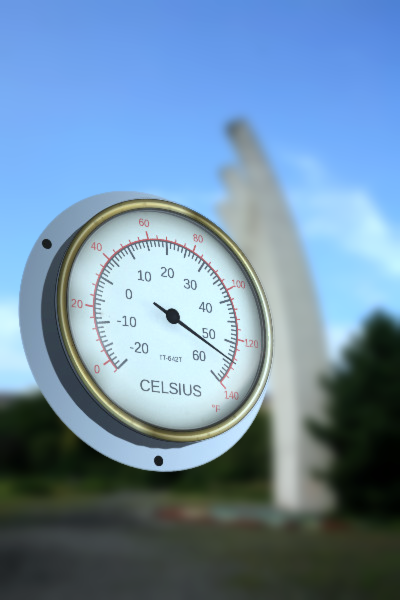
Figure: 55 °C
